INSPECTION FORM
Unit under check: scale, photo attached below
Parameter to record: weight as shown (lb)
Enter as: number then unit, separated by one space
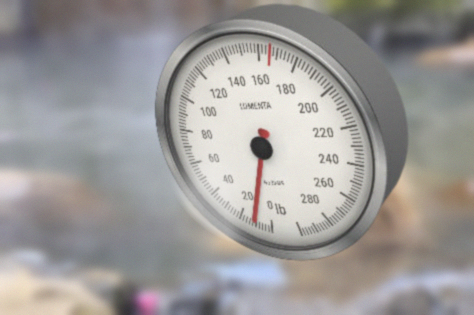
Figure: 10 lb
